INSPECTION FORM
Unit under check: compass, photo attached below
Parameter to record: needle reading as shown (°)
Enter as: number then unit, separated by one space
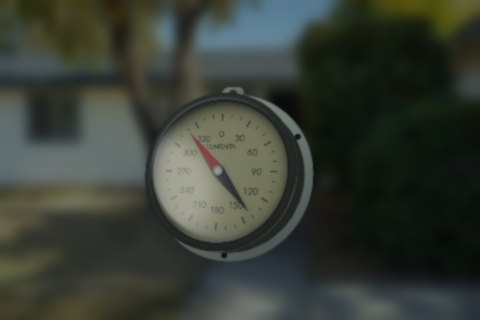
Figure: 320 °
